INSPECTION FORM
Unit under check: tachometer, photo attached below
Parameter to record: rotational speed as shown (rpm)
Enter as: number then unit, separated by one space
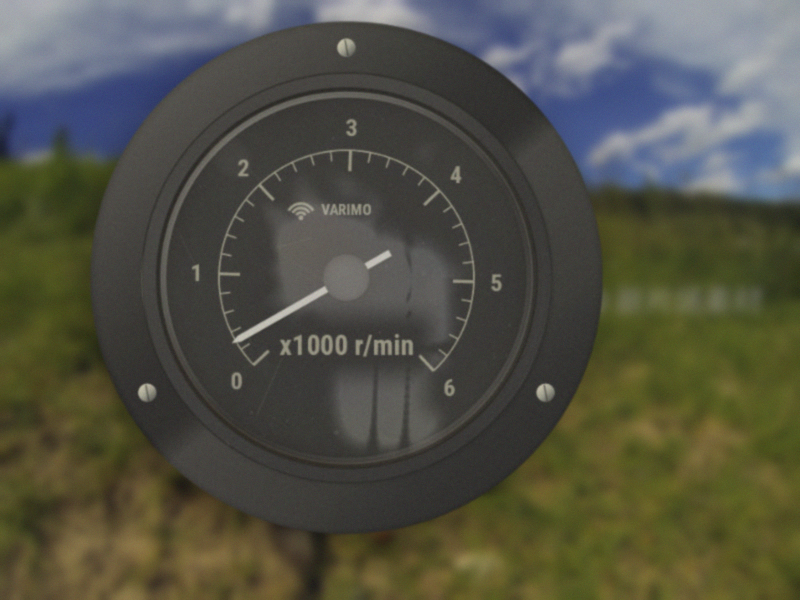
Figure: 300 rpm
